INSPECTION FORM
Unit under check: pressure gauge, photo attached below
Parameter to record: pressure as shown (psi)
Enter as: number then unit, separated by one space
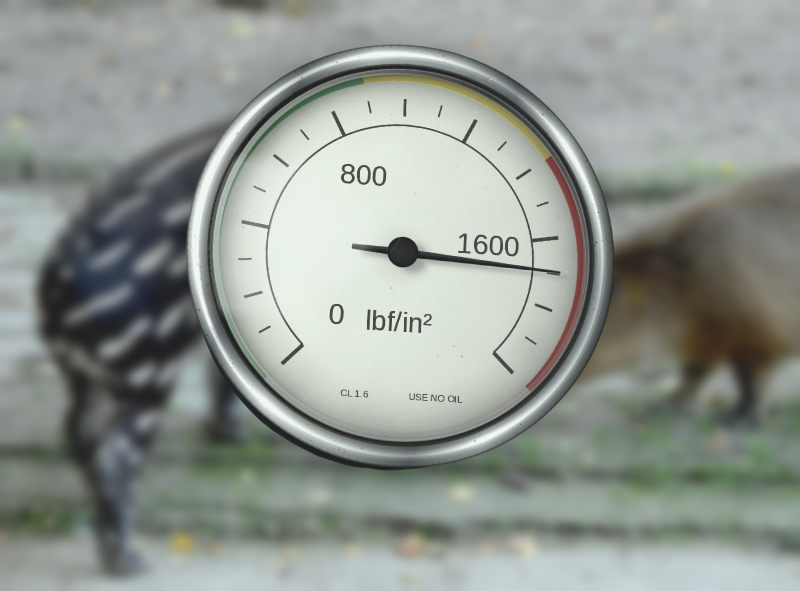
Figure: 1700 psi
